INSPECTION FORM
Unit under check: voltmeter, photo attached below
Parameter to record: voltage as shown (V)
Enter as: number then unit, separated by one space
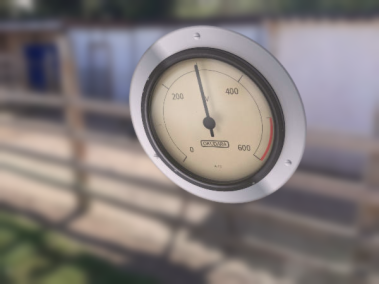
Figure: 300 V
